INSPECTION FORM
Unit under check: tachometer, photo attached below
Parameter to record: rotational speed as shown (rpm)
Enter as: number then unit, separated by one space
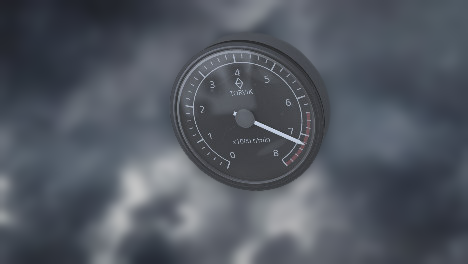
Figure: 7200 rpm
